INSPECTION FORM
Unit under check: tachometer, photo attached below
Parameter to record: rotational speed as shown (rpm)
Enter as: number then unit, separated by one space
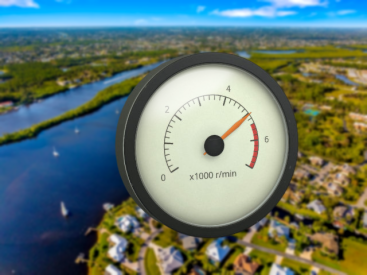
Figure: 5000 rpm
